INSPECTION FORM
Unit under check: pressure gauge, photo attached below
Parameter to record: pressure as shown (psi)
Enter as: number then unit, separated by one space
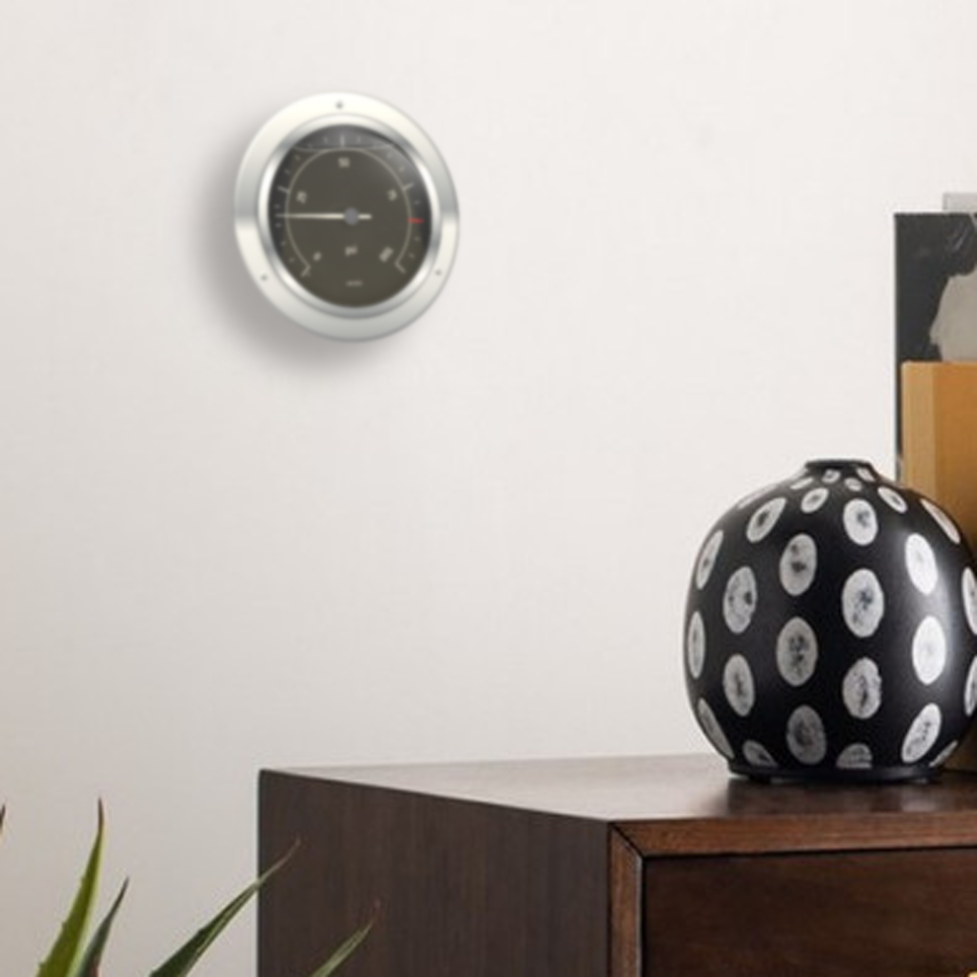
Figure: 17.5 psi
